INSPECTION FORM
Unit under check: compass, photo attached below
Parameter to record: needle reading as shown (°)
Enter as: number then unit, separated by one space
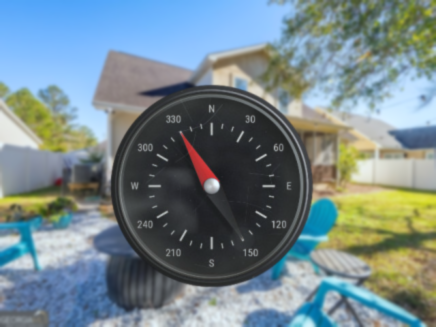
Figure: 330 °
